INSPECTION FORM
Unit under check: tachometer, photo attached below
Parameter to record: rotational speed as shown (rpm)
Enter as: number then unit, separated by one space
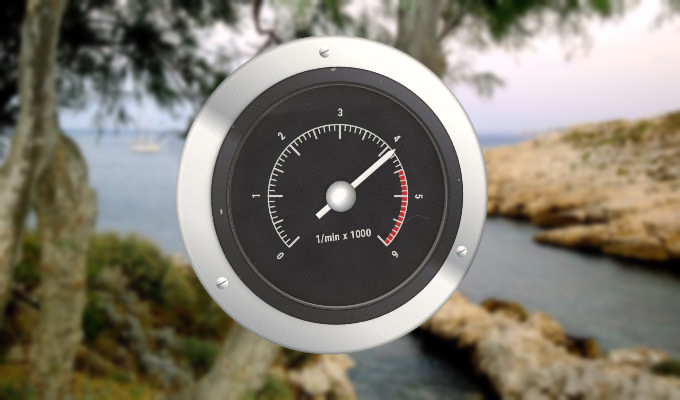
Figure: 4100 rpm
